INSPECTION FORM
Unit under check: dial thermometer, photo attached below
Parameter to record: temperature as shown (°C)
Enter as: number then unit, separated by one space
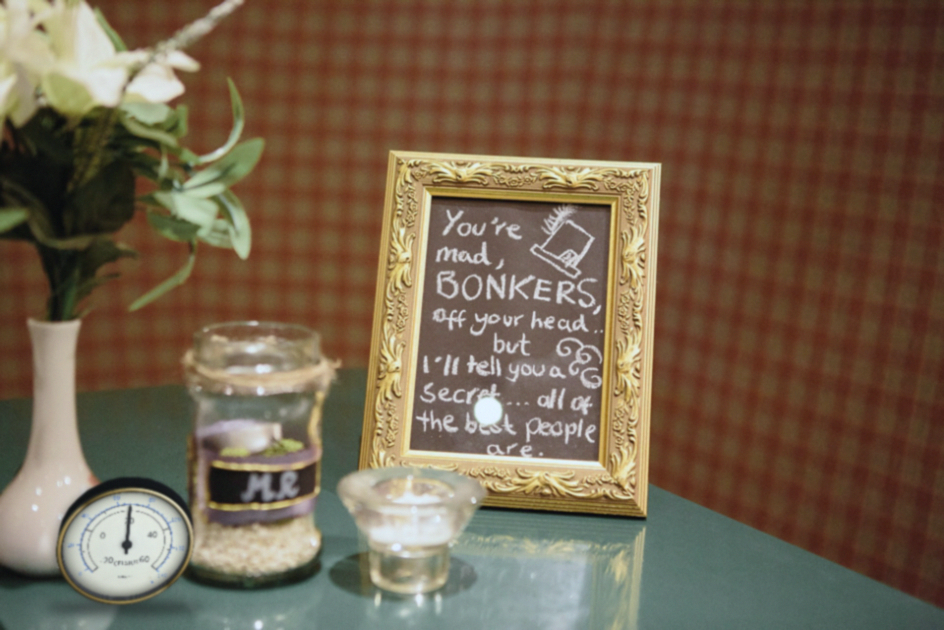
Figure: 20 °C
